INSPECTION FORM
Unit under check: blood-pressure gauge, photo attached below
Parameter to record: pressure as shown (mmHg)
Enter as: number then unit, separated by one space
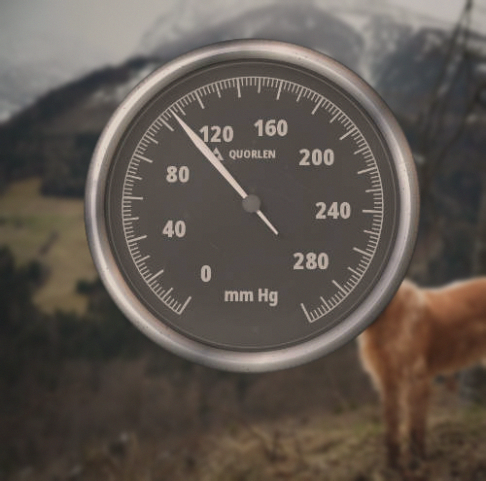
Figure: 106 mmHg
